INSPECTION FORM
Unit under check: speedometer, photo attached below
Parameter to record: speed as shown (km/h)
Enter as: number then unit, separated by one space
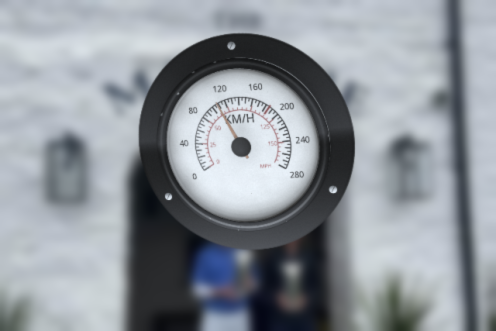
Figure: 110 km/h
